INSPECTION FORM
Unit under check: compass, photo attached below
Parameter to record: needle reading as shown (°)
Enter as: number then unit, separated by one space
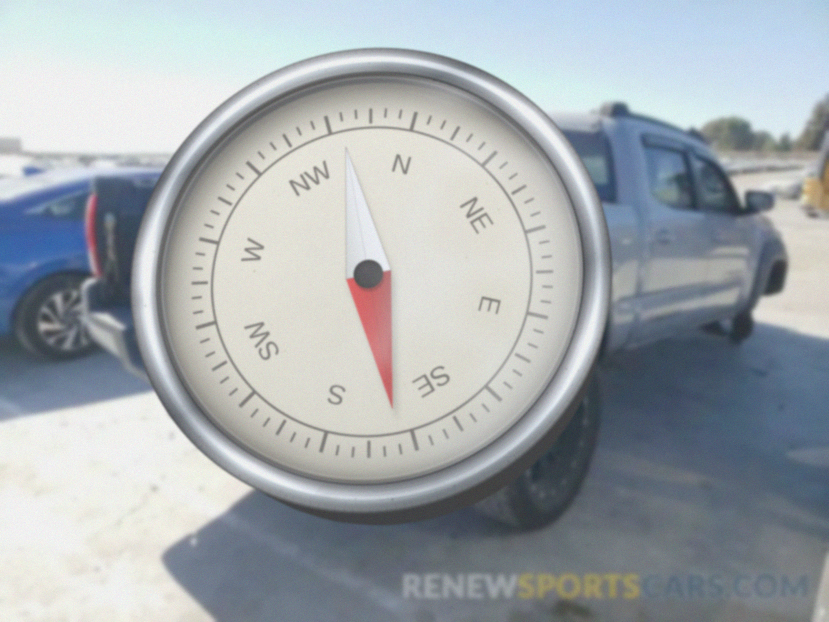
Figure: 155 °
